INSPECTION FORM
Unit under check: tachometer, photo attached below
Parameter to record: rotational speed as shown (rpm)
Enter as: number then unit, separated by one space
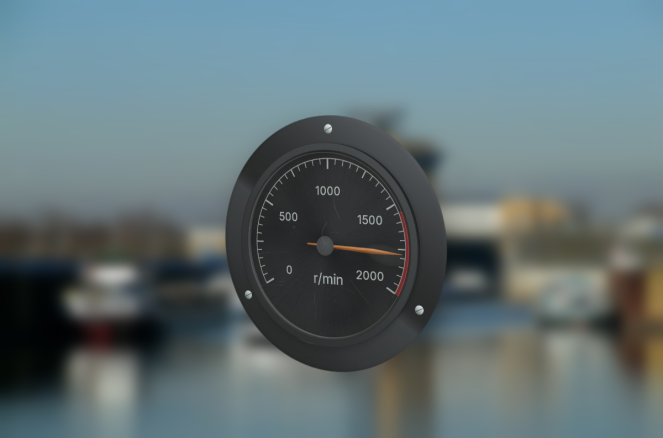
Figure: 1775 rpm
